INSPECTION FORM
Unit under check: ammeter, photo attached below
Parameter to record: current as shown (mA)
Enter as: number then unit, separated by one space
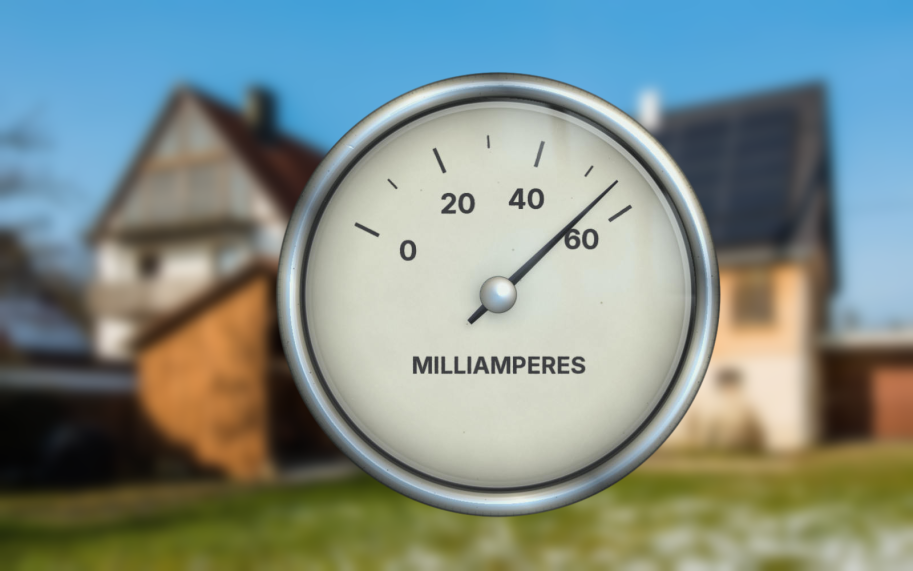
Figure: 55 mA
